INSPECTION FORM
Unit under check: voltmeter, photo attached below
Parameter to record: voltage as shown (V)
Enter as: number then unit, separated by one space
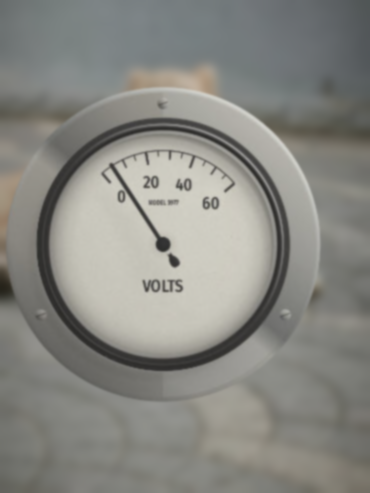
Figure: 5 V
